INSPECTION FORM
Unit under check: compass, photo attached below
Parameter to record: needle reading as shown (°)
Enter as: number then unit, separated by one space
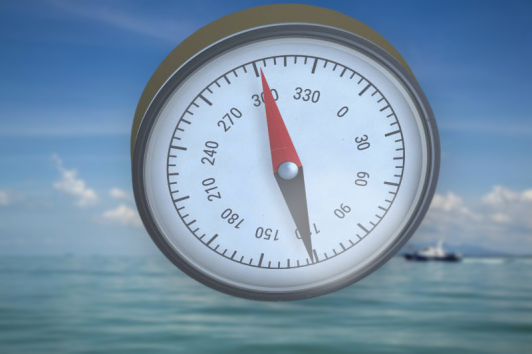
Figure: 302.5 °
